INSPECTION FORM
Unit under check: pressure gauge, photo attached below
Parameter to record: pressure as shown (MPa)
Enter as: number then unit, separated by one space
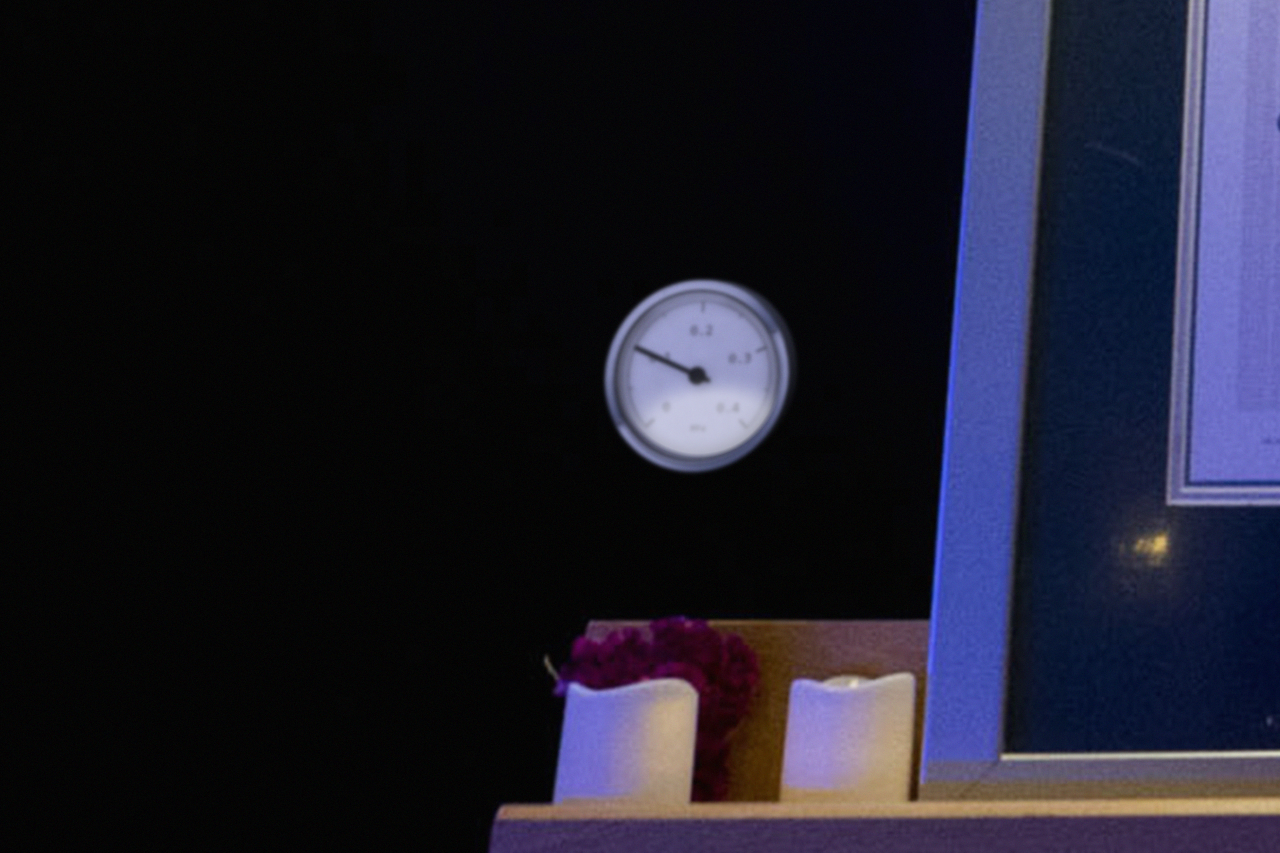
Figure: 0.1 MPa
